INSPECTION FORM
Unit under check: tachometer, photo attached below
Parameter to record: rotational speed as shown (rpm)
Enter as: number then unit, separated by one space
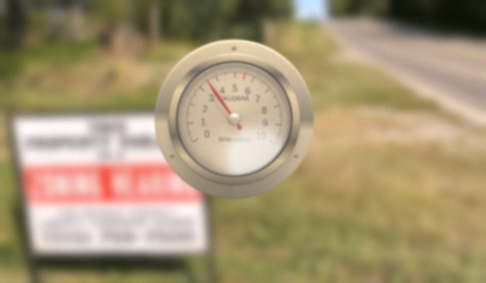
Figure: 3500 rpm
